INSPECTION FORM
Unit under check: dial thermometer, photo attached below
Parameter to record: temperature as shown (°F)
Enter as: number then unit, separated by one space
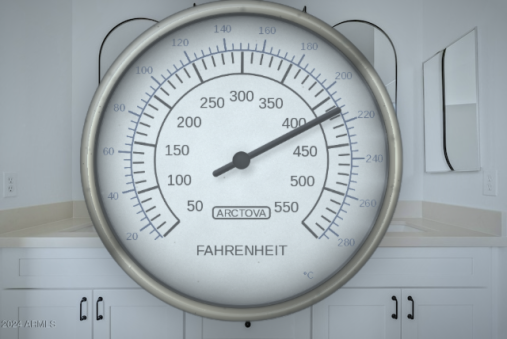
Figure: 415 °F
